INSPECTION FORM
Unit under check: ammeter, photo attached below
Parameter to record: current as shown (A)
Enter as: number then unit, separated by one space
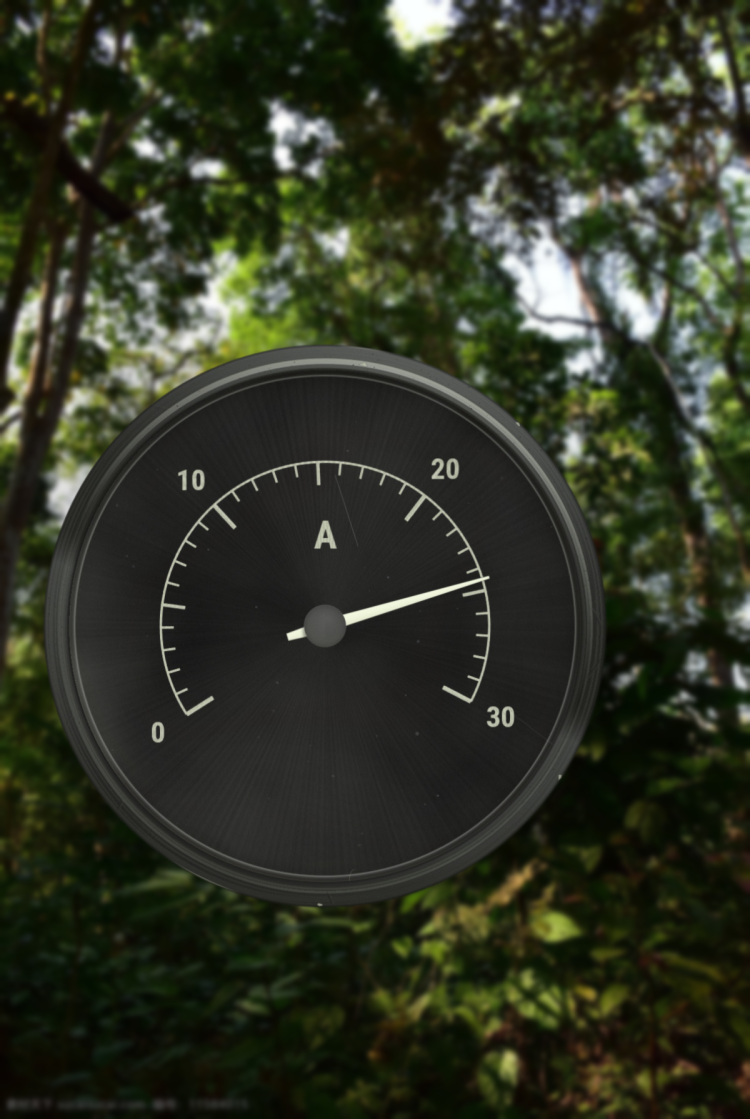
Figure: 24.5 A
